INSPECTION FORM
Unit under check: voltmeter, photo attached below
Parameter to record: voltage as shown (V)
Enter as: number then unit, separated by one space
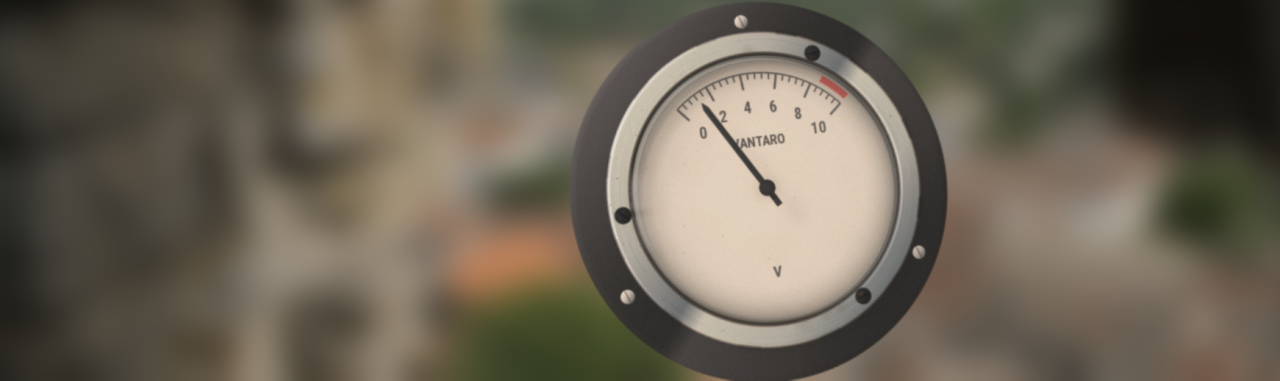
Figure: 1.2 V
